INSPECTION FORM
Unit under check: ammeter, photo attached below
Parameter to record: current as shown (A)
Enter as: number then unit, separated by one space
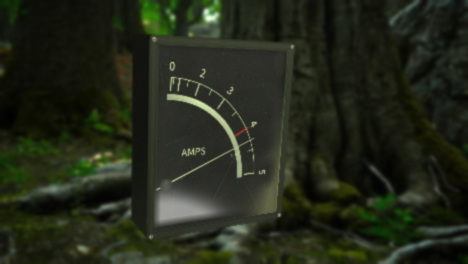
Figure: 4.25 A
